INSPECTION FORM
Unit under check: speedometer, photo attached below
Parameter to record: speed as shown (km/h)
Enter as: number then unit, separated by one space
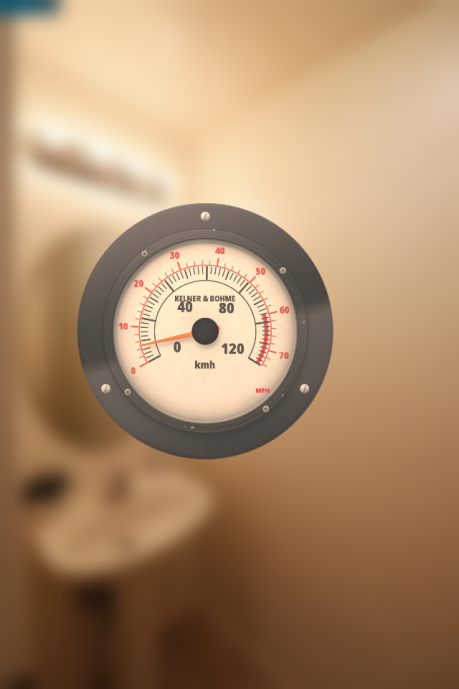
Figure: 8 km/h
